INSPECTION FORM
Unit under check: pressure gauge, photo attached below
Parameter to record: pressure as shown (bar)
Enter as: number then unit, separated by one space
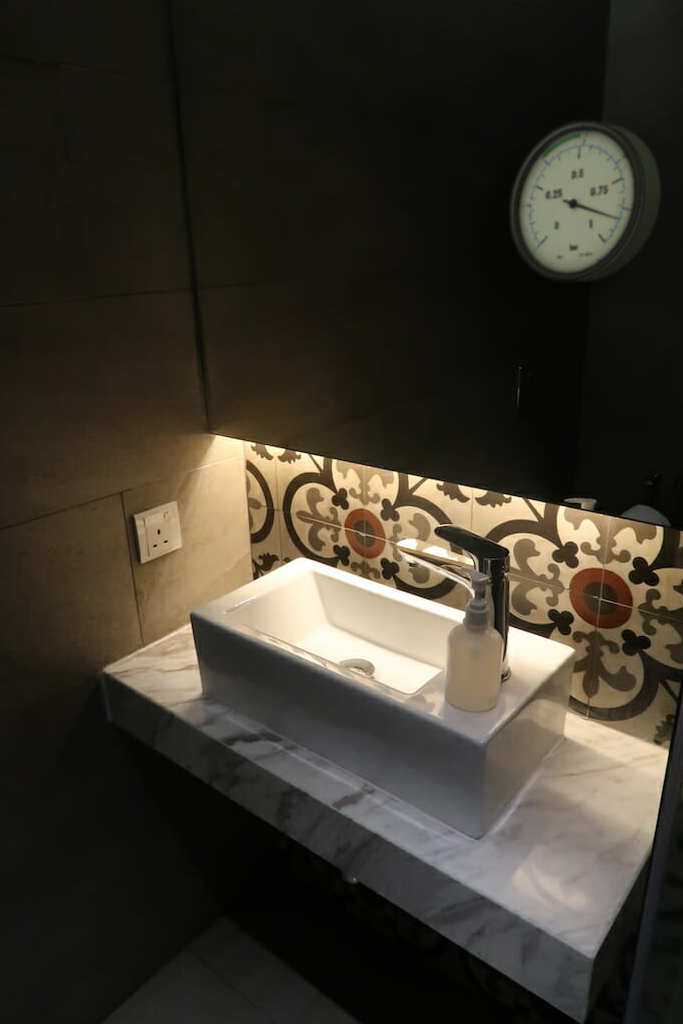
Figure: 0.9 bar
